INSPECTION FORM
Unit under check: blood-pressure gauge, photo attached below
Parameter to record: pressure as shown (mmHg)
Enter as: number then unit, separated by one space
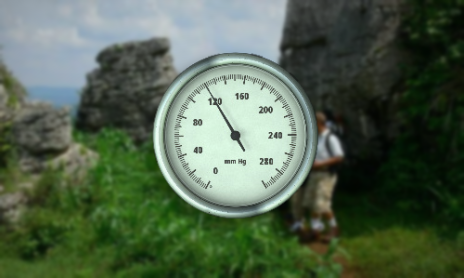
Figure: 120 mmHg
